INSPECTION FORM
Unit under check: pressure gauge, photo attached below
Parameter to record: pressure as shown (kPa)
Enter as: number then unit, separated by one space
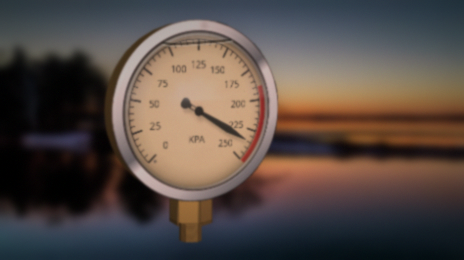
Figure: 235 kPa
